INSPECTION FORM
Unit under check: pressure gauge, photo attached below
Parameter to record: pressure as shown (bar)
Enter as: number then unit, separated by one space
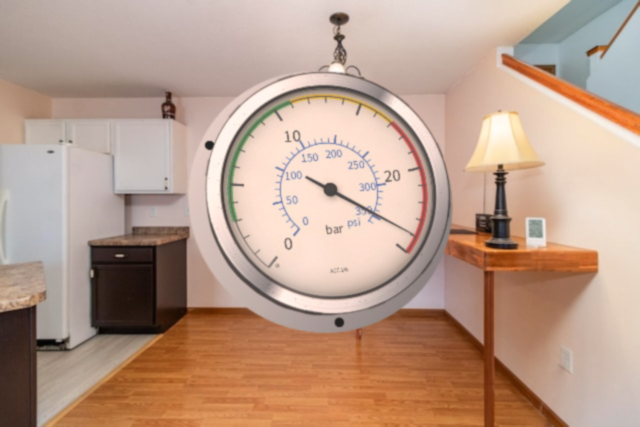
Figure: 24 bar
